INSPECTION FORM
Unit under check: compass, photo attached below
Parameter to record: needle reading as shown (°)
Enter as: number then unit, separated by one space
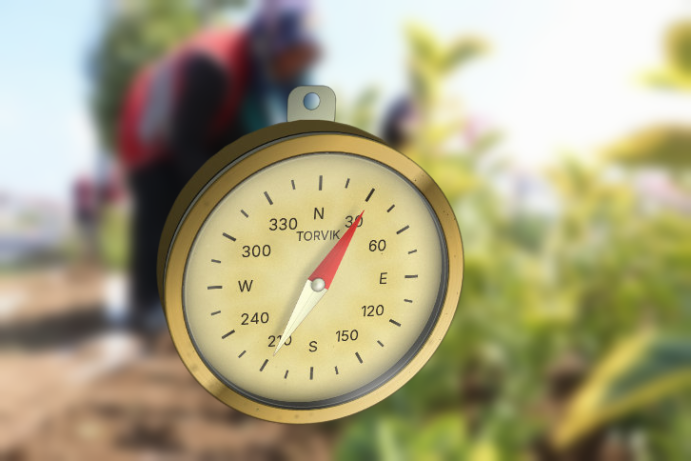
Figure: 30 °
